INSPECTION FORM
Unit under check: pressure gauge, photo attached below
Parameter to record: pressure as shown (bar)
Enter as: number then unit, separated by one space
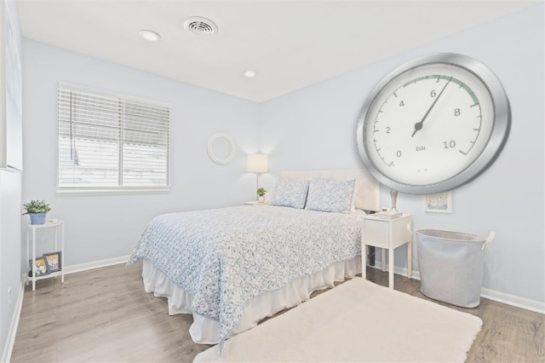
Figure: 6.5 bar
